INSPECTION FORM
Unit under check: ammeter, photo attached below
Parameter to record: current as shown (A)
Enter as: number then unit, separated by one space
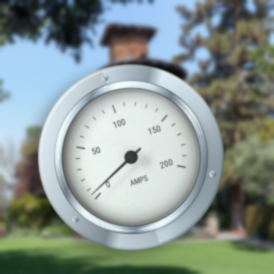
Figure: 5 A
